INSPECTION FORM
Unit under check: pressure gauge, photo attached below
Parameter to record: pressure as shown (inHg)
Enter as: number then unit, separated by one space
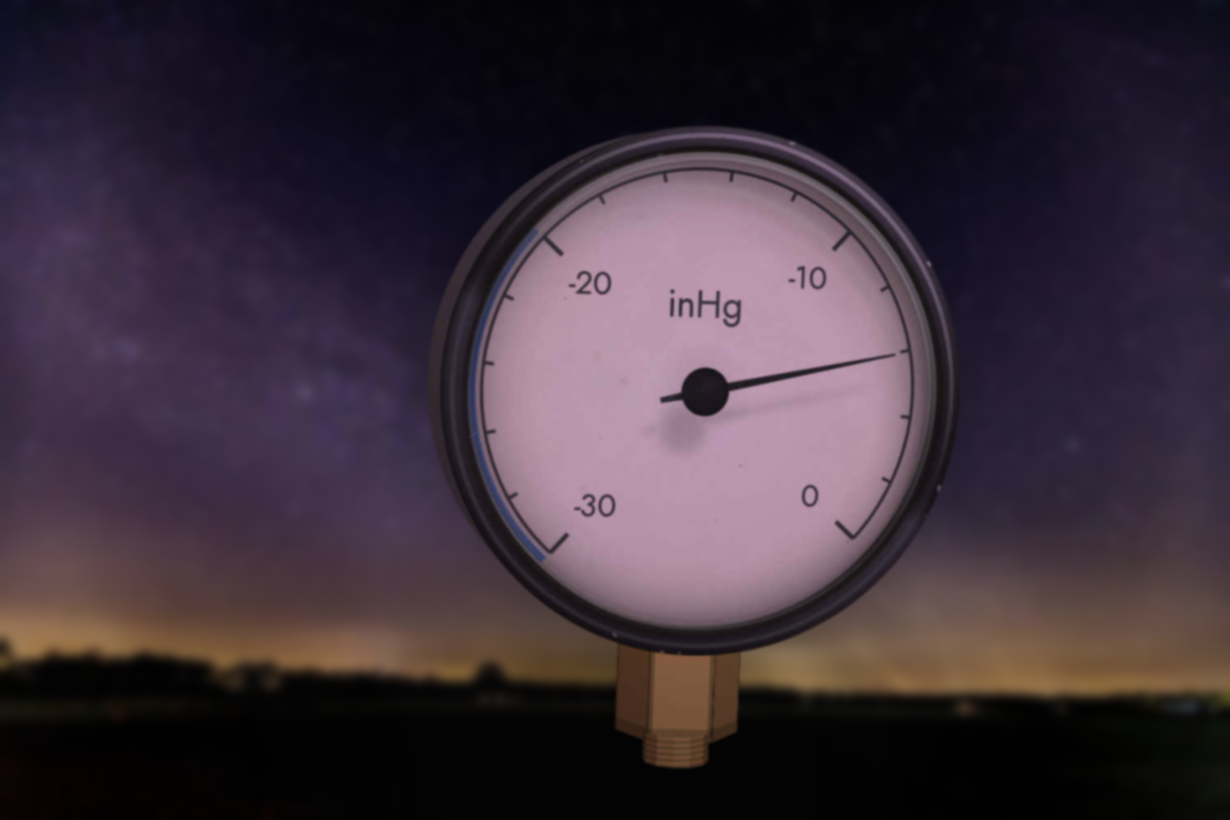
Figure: -6 inHg
